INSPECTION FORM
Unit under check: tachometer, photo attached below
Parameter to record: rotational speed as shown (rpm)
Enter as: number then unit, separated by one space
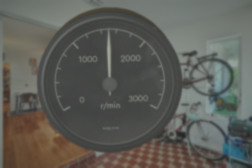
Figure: 1500 rpm
